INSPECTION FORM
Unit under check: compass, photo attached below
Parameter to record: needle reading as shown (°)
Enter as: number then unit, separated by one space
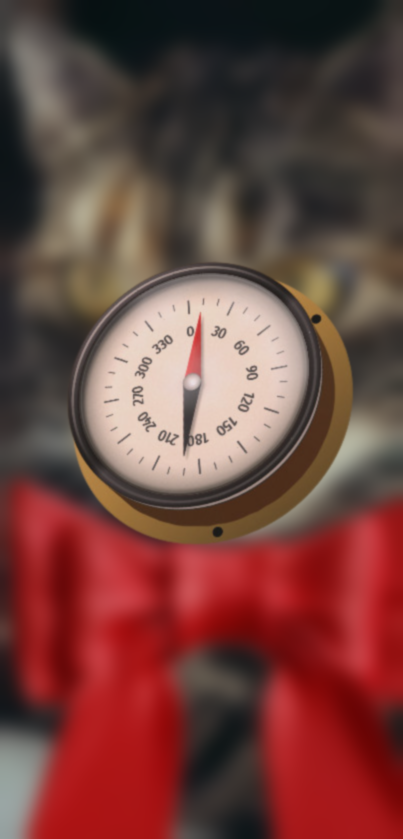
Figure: 10 °
